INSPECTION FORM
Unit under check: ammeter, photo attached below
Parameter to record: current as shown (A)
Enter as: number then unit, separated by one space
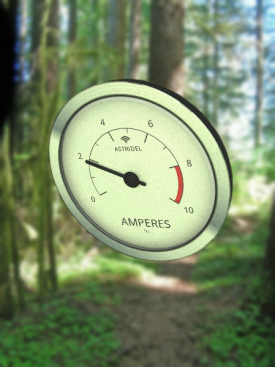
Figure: 2 A
